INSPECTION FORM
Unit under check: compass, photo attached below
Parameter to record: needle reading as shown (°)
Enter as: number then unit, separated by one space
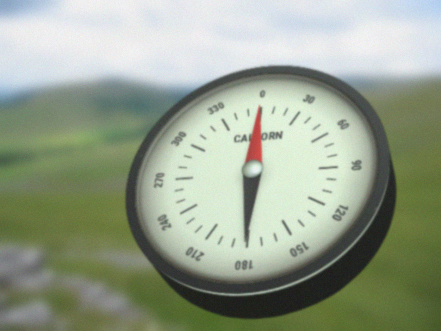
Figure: 0 °
